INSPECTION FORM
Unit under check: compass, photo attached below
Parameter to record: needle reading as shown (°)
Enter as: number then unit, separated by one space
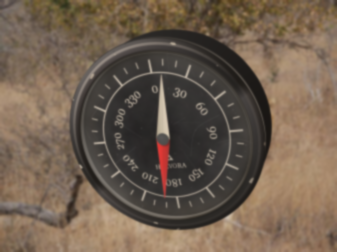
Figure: 190 °
